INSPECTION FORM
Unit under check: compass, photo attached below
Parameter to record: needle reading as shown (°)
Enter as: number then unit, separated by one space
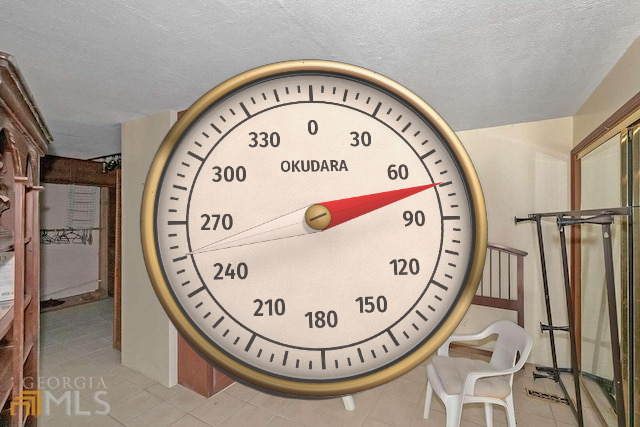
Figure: 75 °
